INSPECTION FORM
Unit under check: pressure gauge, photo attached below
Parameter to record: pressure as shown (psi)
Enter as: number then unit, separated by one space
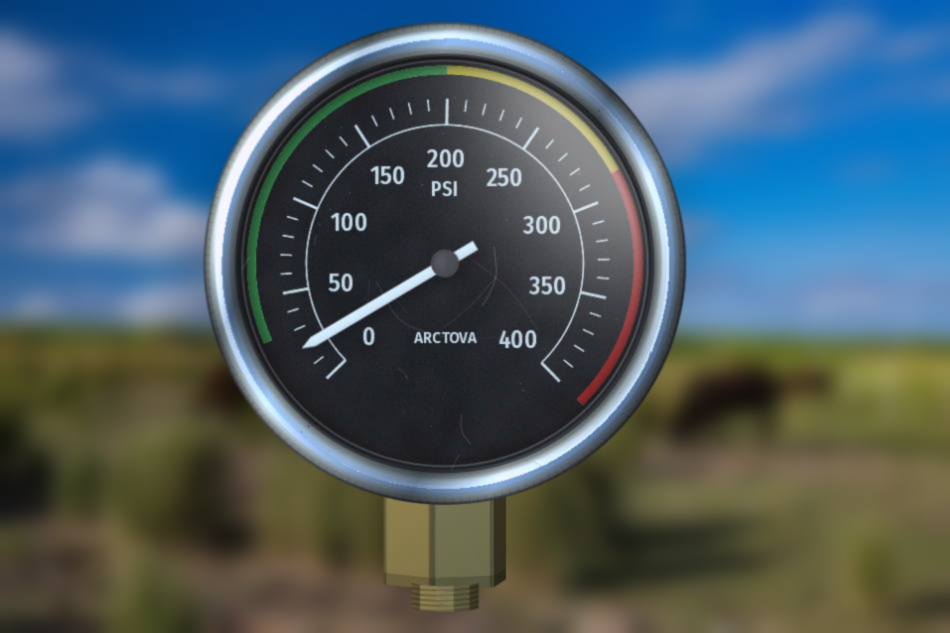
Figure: 20 psi
